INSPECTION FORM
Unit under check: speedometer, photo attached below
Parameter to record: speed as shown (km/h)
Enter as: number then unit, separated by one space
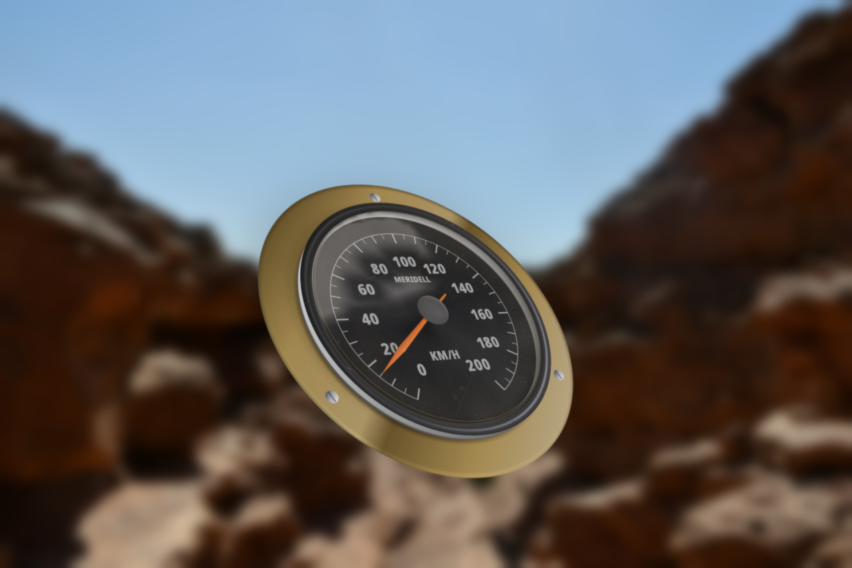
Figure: 15 km/h
